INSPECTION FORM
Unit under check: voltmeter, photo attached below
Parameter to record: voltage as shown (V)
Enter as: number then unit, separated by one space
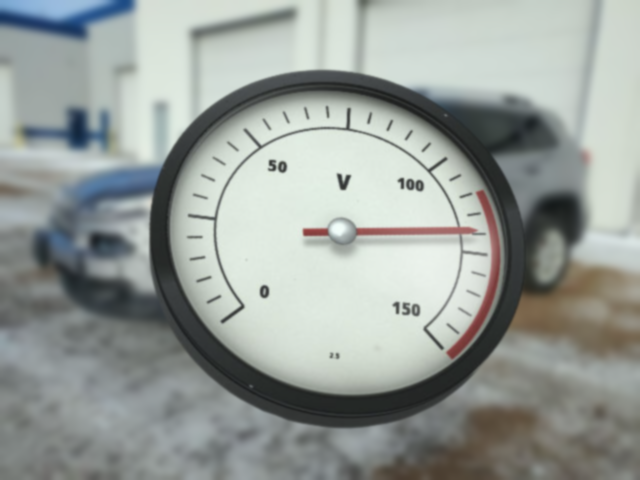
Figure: 120 V
